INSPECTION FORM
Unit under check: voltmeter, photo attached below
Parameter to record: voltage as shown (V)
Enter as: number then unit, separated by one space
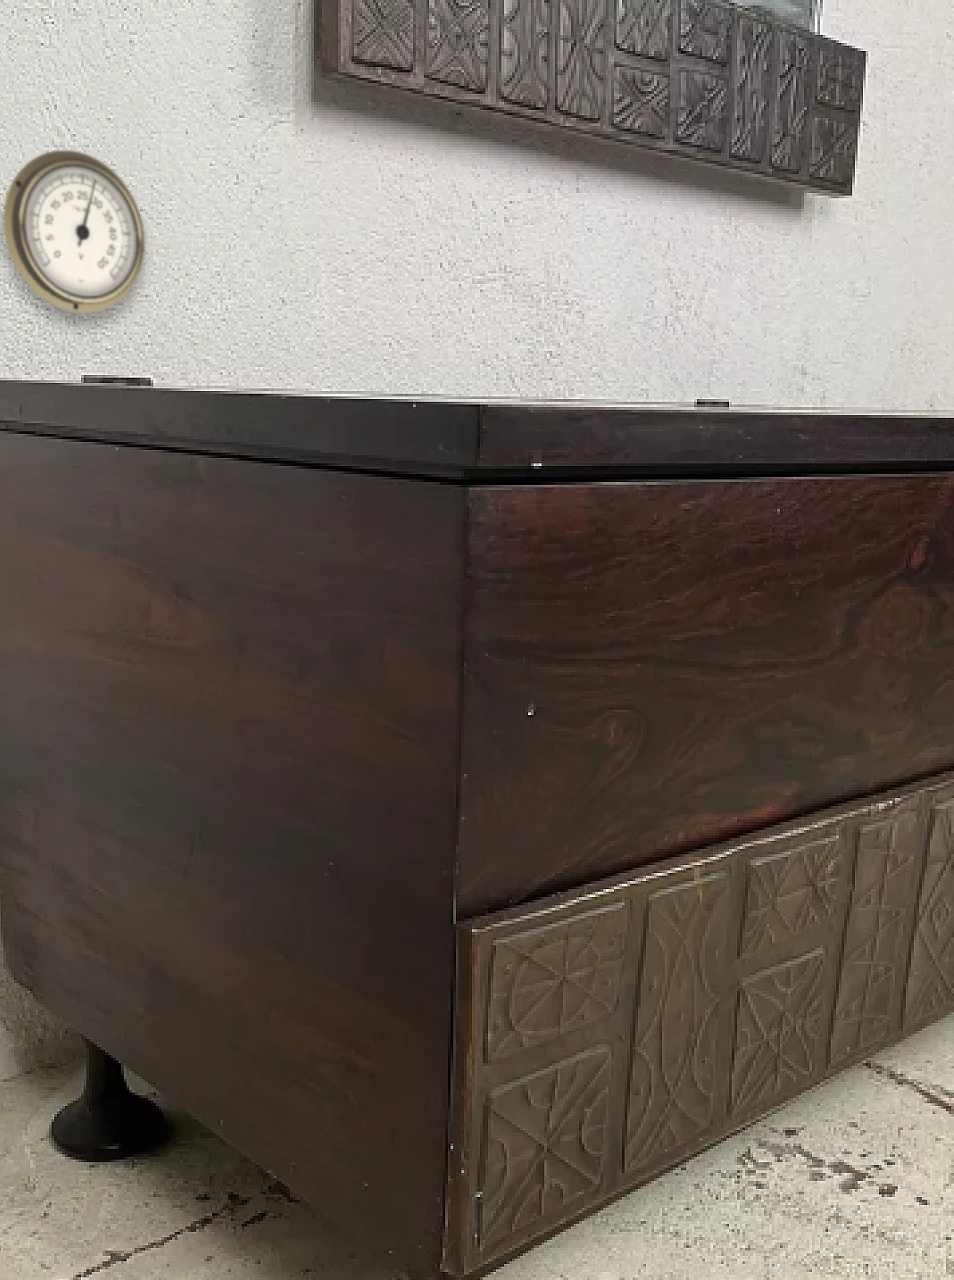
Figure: 27.5 V
